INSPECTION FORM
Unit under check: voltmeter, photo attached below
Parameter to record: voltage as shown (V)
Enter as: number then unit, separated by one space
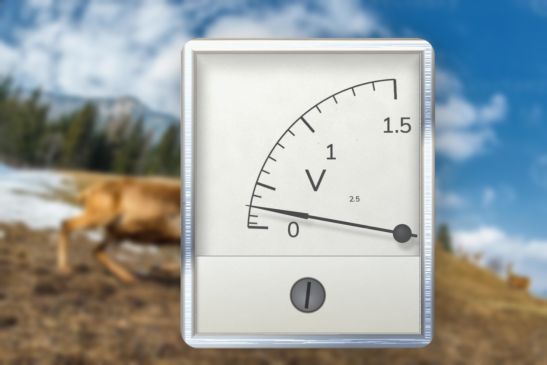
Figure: 0.3 V
